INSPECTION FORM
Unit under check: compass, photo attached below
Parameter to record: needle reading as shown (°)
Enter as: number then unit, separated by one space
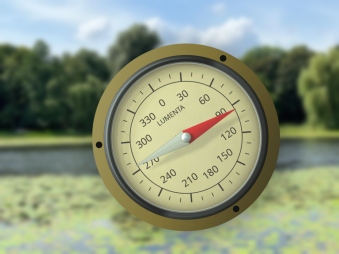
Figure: 95 °
